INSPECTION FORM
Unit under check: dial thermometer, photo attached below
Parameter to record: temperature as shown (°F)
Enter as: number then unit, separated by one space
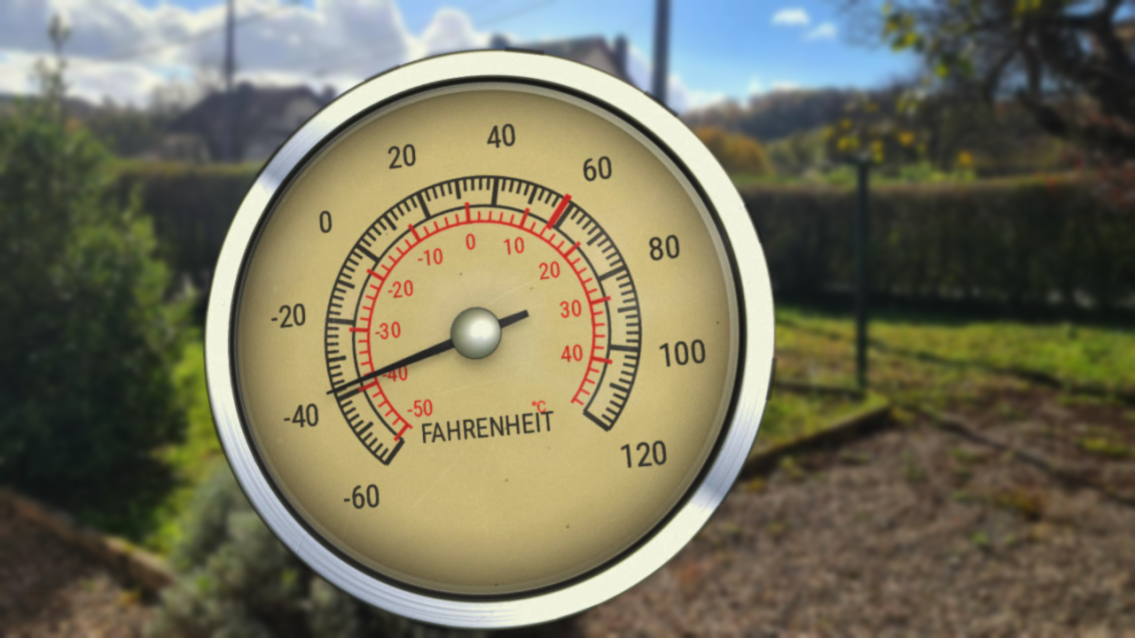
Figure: -38 °F
